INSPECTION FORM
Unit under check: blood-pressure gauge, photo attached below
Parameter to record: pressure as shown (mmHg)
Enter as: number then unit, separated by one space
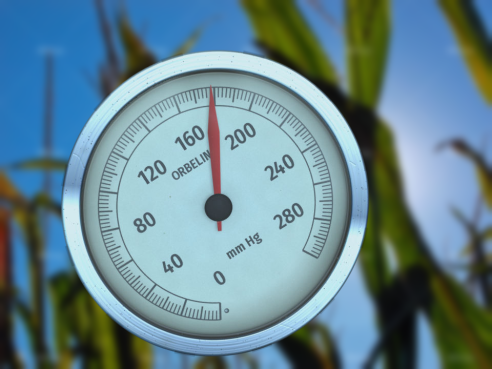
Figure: 178 mmHg
